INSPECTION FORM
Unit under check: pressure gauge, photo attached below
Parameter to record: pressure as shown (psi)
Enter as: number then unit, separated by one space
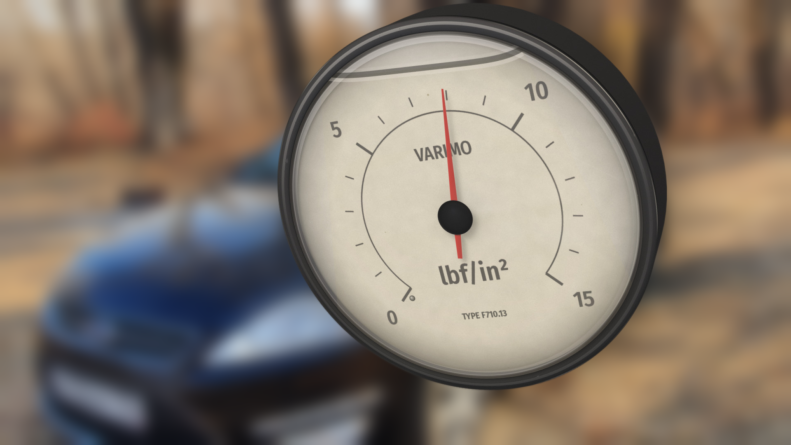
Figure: 8 psi
